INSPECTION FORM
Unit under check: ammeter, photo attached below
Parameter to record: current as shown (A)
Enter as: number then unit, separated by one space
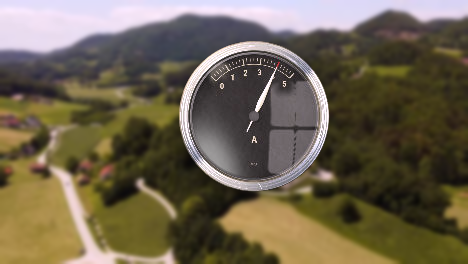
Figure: 4 A
